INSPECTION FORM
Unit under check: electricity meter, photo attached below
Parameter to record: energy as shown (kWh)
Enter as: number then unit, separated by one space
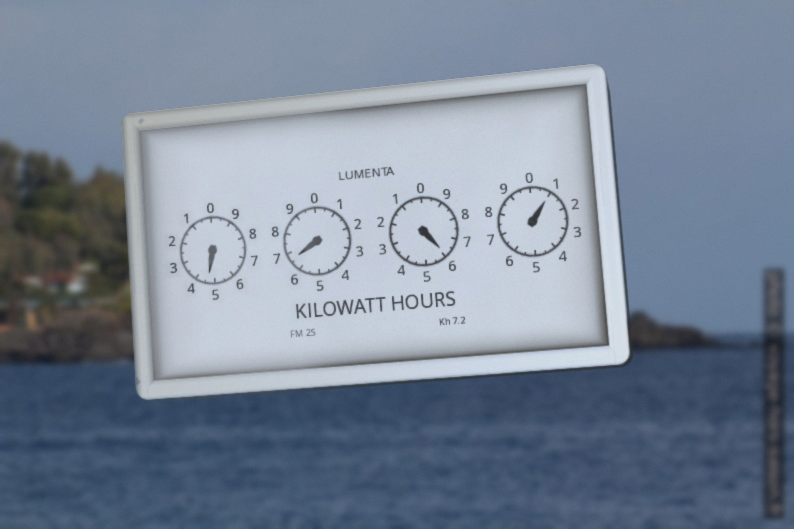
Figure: 4661 kWh
